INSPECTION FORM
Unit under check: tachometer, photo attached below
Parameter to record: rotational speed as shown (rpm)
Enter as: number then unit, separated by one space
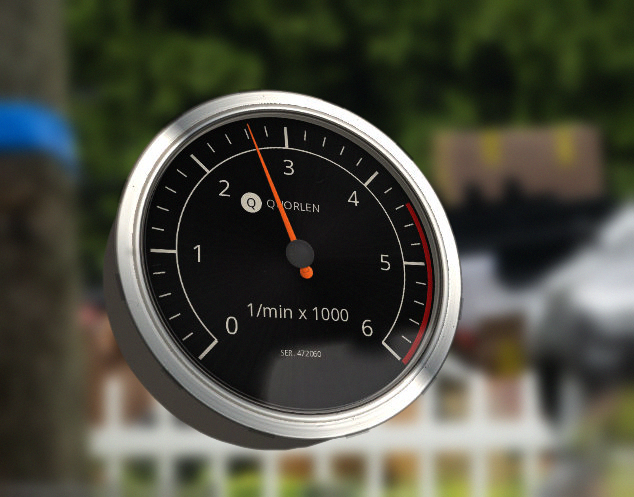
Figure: 2600 rpm
